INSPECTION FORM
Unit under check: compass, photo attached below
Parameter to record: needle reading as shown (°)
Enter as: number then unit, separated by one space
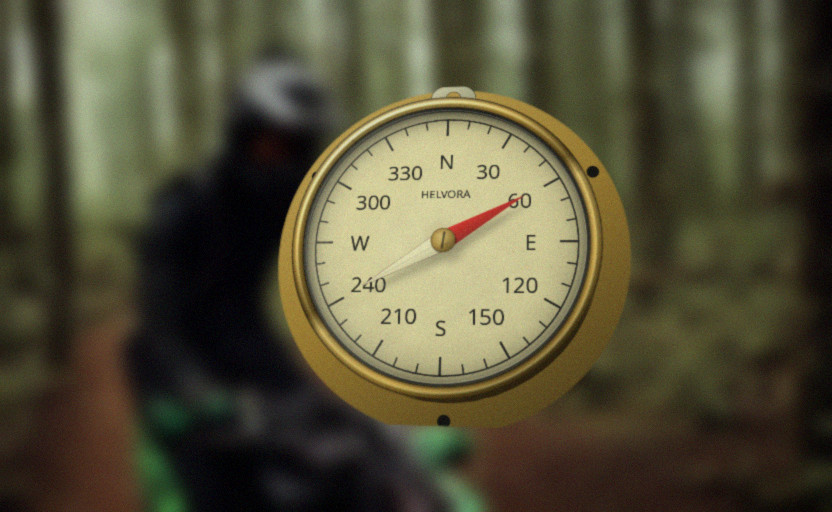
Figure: 60 °
